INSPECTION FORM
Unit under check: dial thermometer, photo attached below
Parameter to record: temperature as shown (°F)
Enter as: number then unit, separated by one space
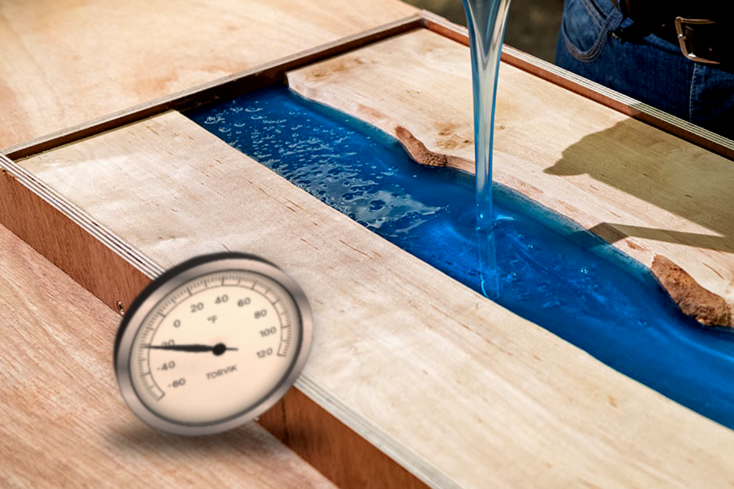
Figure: -20 °F
